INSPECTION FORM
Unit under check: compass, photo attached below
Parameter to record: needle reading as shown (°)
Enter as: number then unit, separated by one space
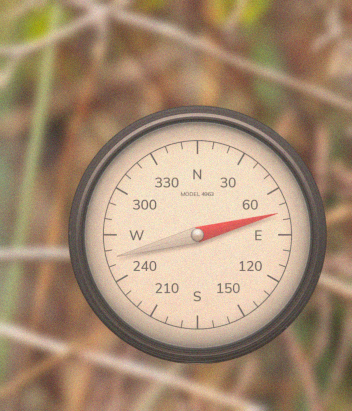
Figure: 75 °
